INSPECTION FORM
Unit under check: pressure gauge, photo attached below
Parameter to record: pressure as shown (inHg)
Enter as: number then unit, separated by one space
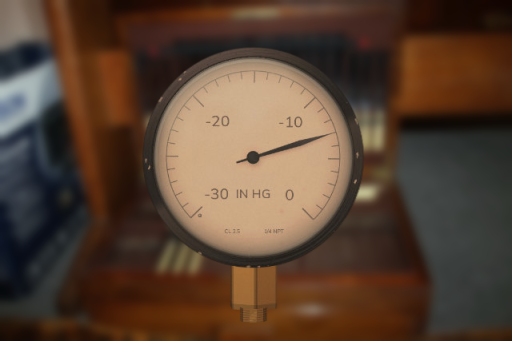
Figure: -7 inHg
